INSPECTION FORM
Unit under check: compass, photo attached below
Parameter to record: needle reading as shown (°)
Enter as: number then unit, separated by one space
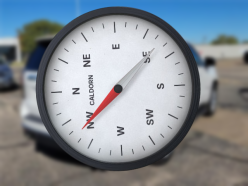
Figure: 315 °
